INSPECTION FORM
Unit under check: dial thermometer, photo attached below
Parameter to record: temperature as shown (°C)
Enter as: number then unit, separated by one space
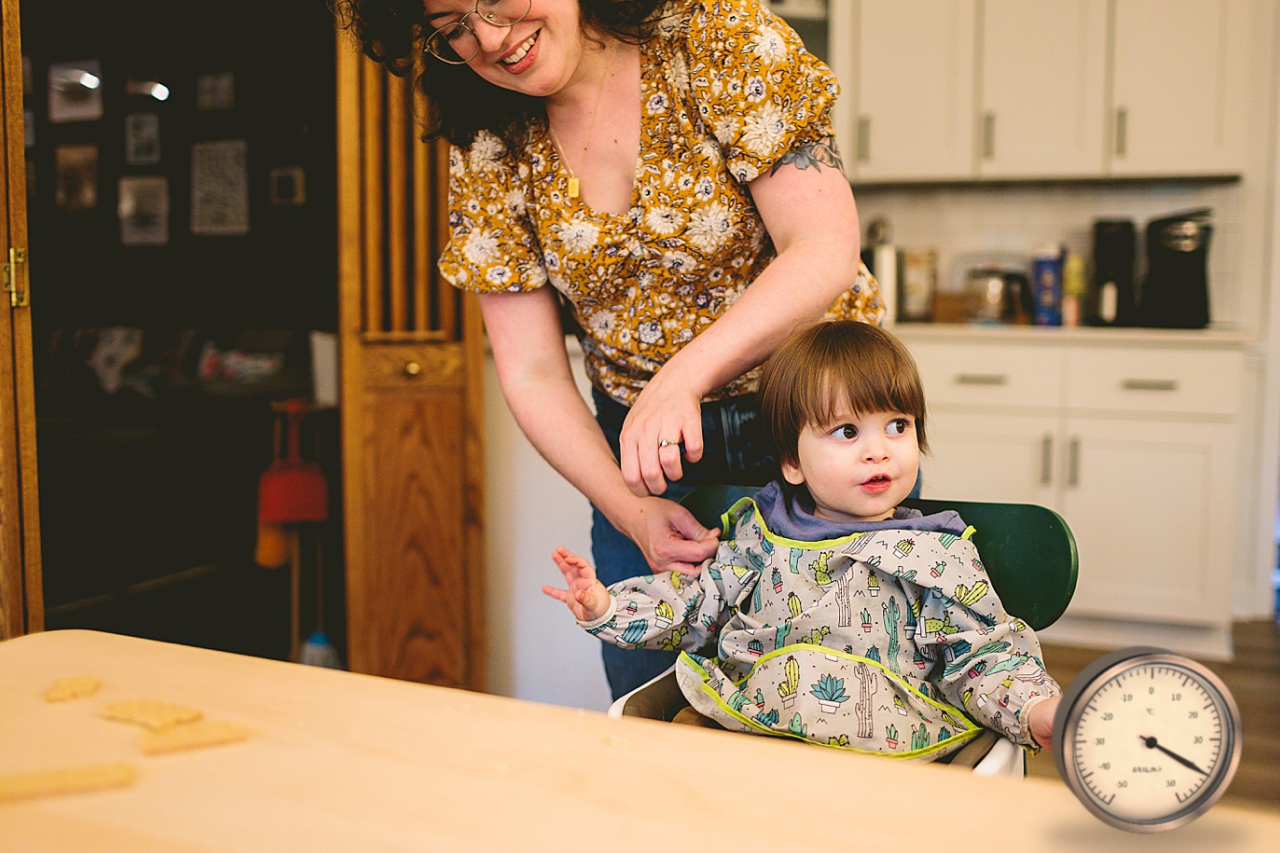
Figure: 40 °C
